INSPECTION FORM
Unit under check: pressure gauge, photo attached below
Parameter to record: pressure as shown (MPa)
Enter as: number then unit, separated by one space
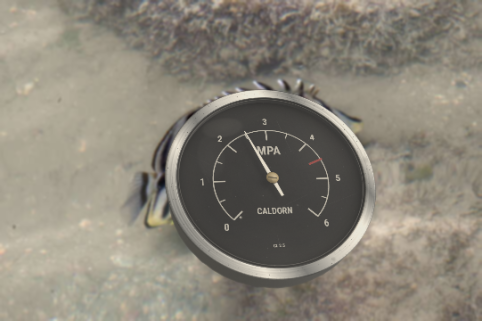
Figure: 2.5 MPa
